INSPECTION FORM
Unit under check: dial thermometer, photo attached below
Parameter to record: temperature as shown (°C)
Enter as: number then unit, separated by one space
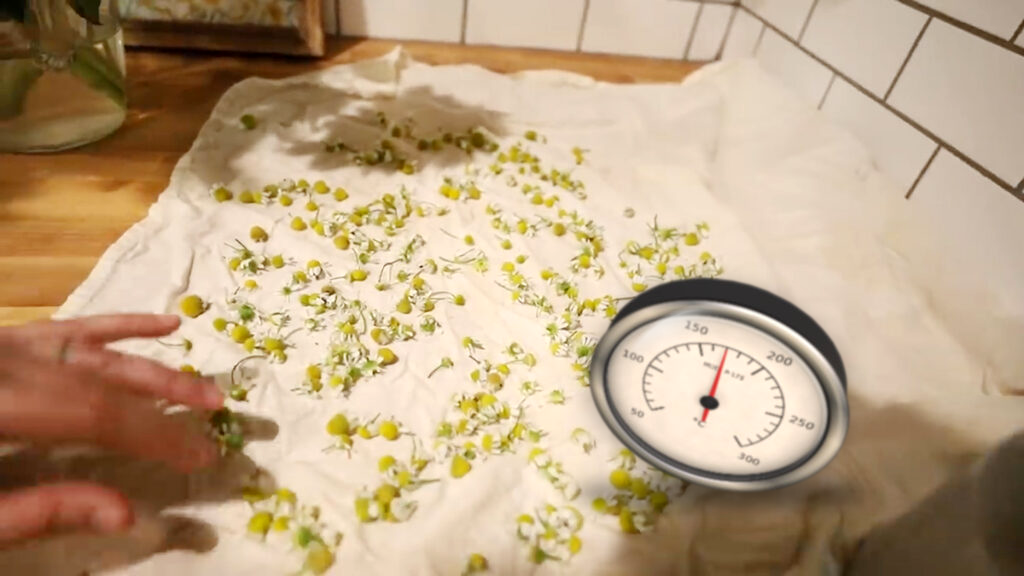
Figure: 170 °C
